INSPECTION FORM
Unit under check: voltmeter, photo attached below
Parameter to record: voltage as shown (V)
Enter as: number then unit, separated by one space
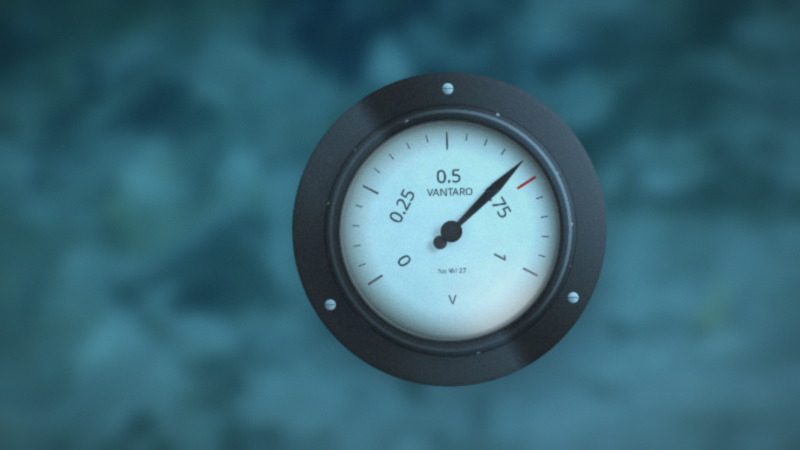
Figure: 0.7 V
